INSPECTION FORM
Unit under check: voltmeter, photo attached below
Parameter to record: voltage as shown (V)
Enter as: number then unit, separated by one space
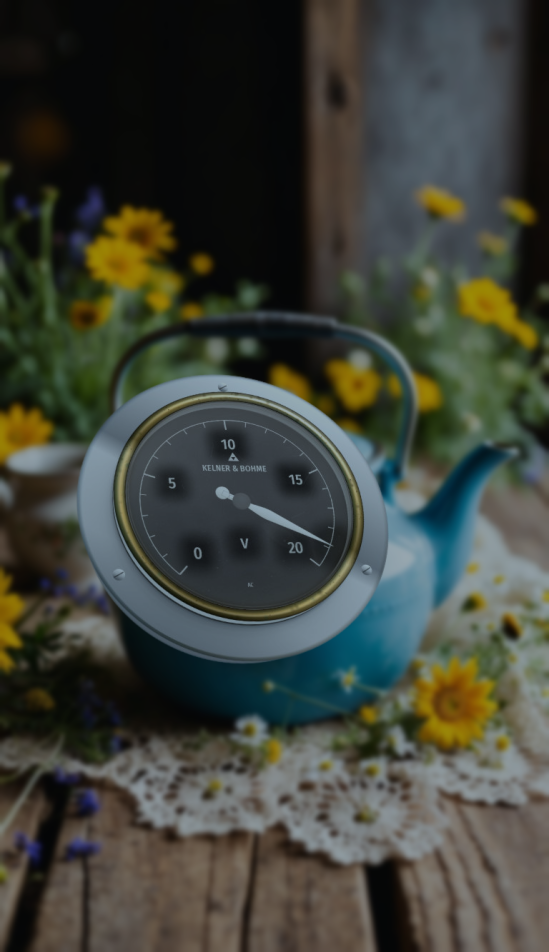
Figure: 19 V
